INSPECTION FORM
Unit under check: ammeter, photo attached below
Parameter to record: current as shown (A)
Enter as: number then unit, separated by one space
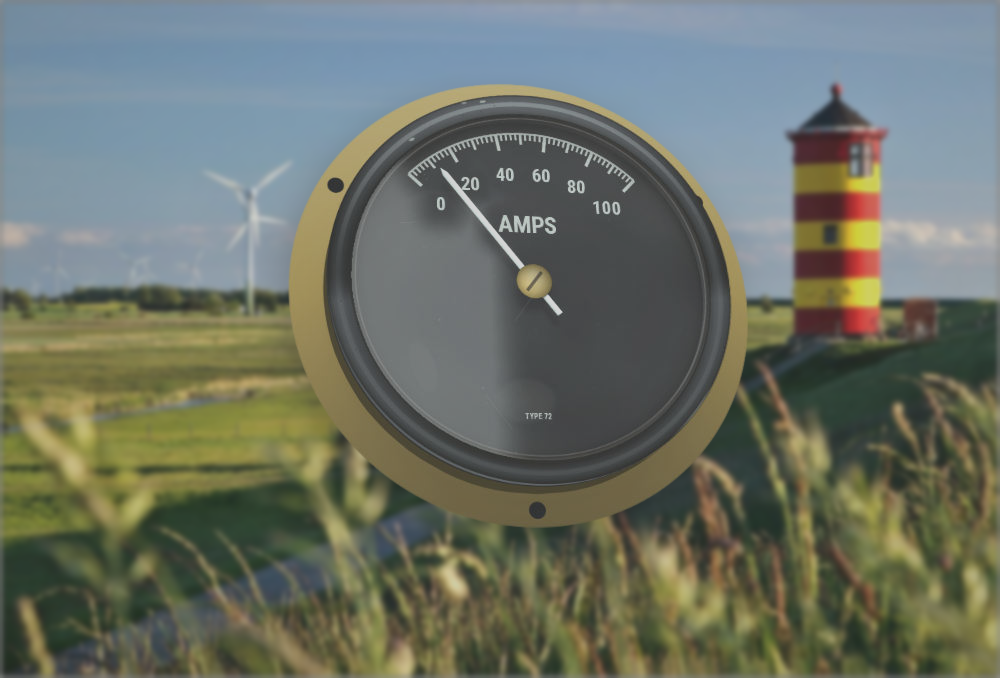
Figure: 10 A
